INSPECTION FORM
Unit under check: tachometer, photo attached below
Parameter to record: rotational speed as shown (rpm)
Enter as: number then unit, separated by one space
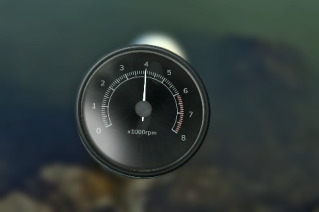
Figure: 4000 rpm
